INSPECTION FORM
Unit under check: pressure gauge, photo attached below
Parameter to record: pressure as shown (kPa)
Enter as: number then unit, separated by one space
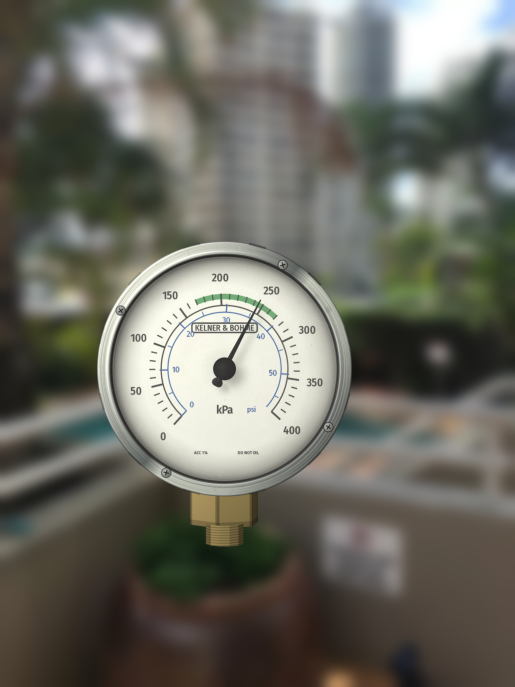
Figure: 245 kPa
